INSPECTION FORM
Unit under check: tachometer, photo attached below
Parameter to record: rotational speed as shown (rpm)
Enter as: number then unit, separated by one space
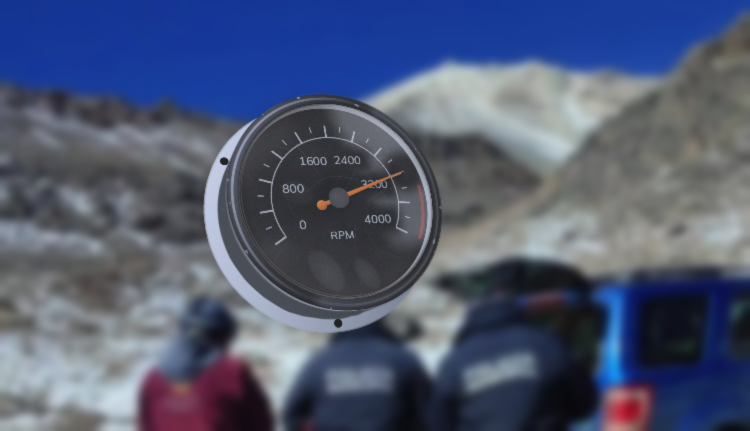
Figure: 3200 rpm
